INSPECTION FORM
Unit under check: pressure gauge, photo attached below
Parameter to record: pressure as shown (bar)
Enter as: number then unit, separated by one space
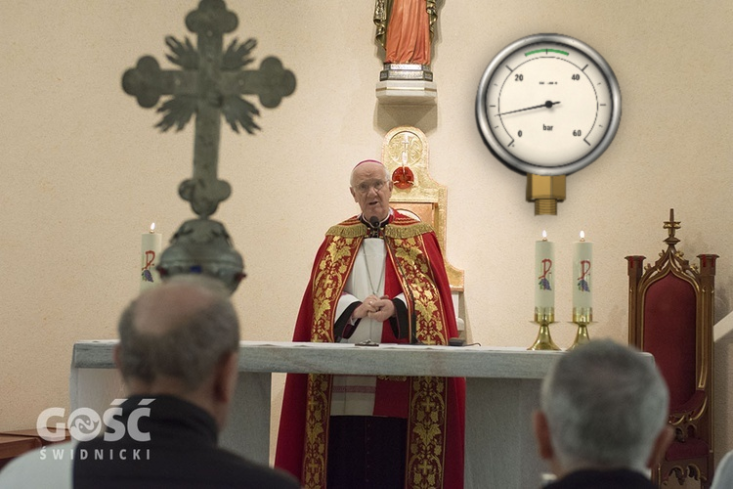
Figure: 7.5 bar
